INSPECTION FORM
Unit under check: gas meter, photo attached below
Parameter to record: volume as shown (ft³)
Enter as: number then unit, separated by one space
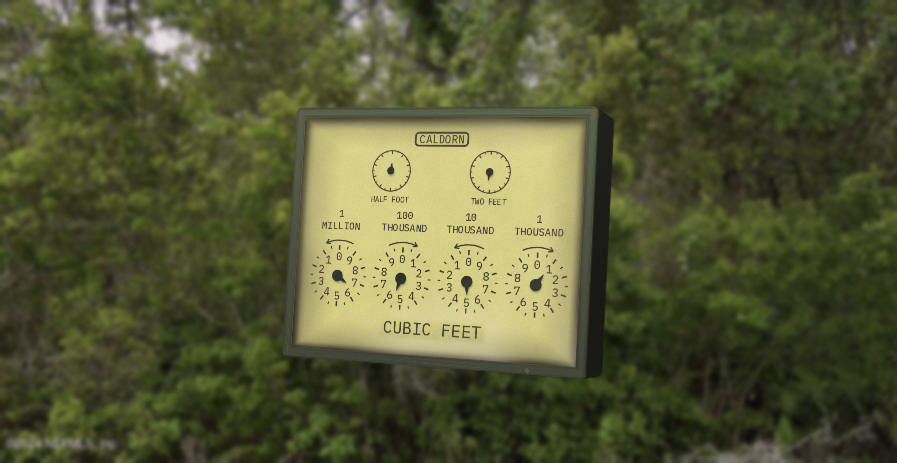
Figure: 655100 ft³
